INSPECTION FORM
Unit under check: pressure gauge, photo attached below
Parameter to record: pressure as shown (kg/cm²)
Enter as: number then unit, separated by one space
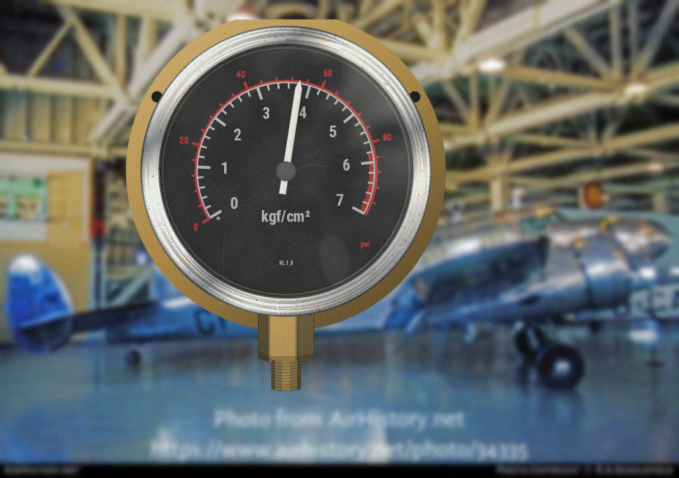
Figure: 3.8 kg/cm²
